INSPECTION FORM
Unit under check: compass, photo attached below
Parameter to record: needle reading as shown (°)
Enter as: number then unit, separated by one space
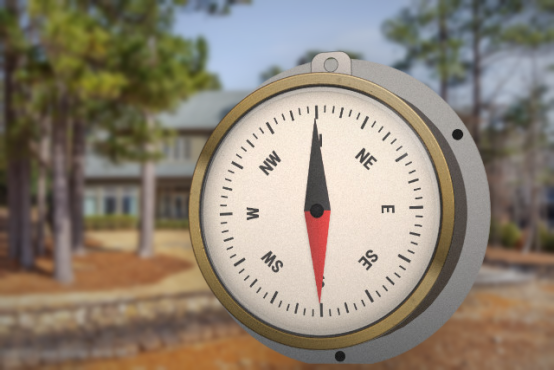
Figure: 180 °
